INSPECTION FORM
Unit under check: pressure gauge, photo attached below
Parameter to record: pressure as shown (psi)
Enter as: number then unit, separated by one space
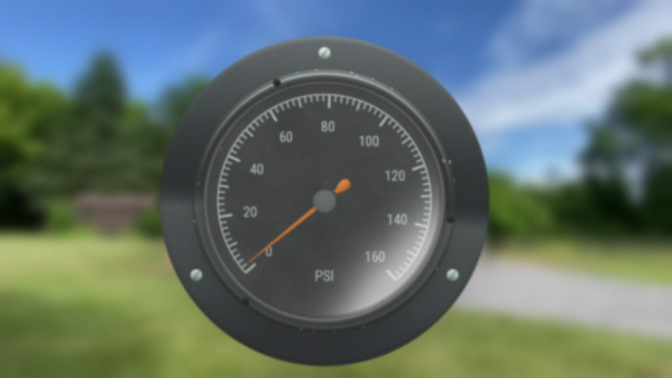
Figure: 2 psi
